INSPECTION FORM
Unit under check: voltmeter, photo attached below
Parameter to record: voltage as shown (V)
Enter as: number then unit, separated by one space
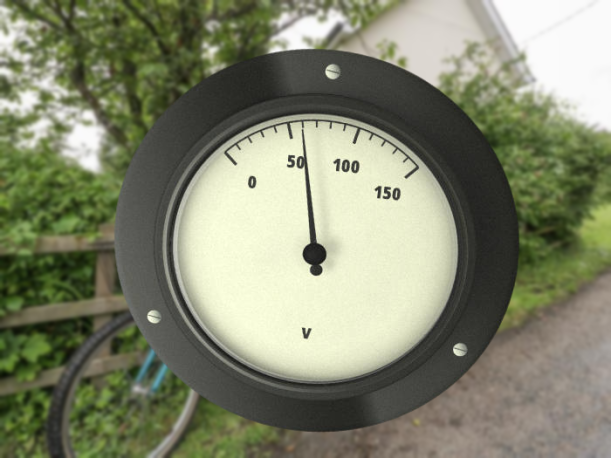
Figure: 60 V
